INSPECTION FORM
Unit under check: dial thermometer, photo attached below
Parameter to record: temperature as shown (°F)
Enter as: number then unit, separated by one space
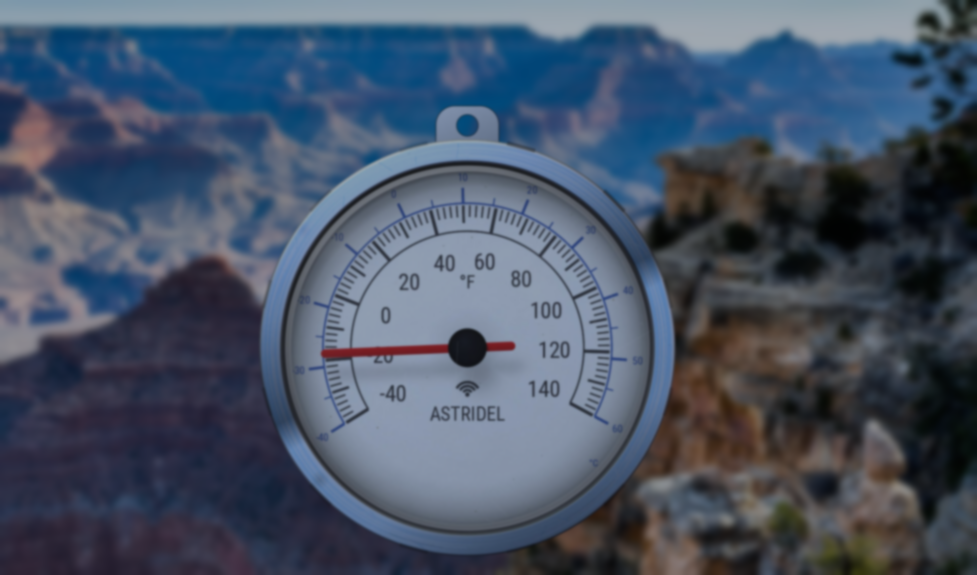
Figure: -18 °F
